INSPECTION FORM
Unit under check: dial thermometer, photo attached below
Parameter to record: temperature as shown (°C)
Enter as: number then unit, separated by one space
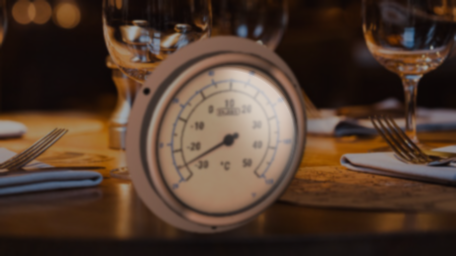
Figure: -25 °C
